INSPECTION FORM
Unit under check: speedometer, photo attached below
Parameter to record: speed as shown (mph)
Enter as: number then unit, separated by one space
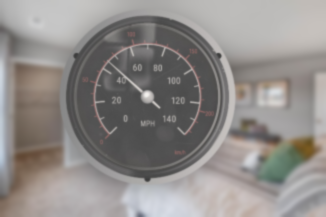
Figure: 45 mph
